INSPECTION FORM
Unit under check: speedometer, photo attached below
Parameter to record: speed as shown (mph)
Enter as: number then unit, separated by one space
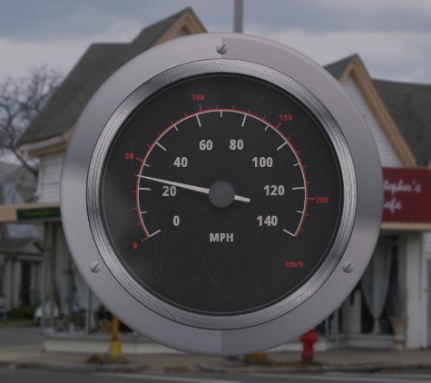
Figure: 25 mph
